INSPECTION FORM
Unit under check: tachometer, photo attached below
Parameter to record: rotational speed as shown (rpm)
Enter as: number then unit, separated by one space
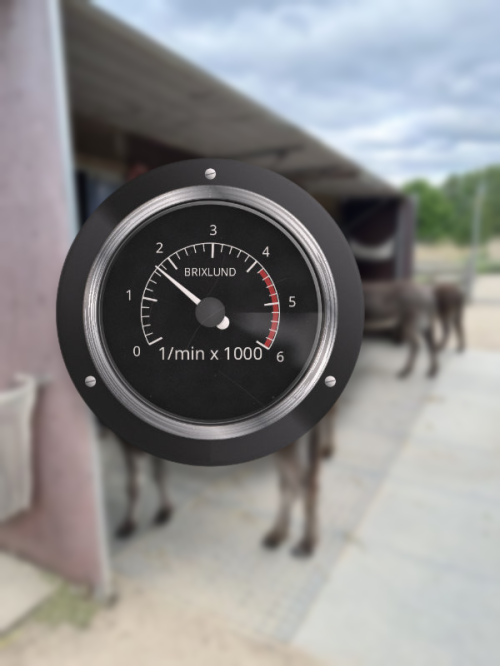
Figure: 1700 rpm
